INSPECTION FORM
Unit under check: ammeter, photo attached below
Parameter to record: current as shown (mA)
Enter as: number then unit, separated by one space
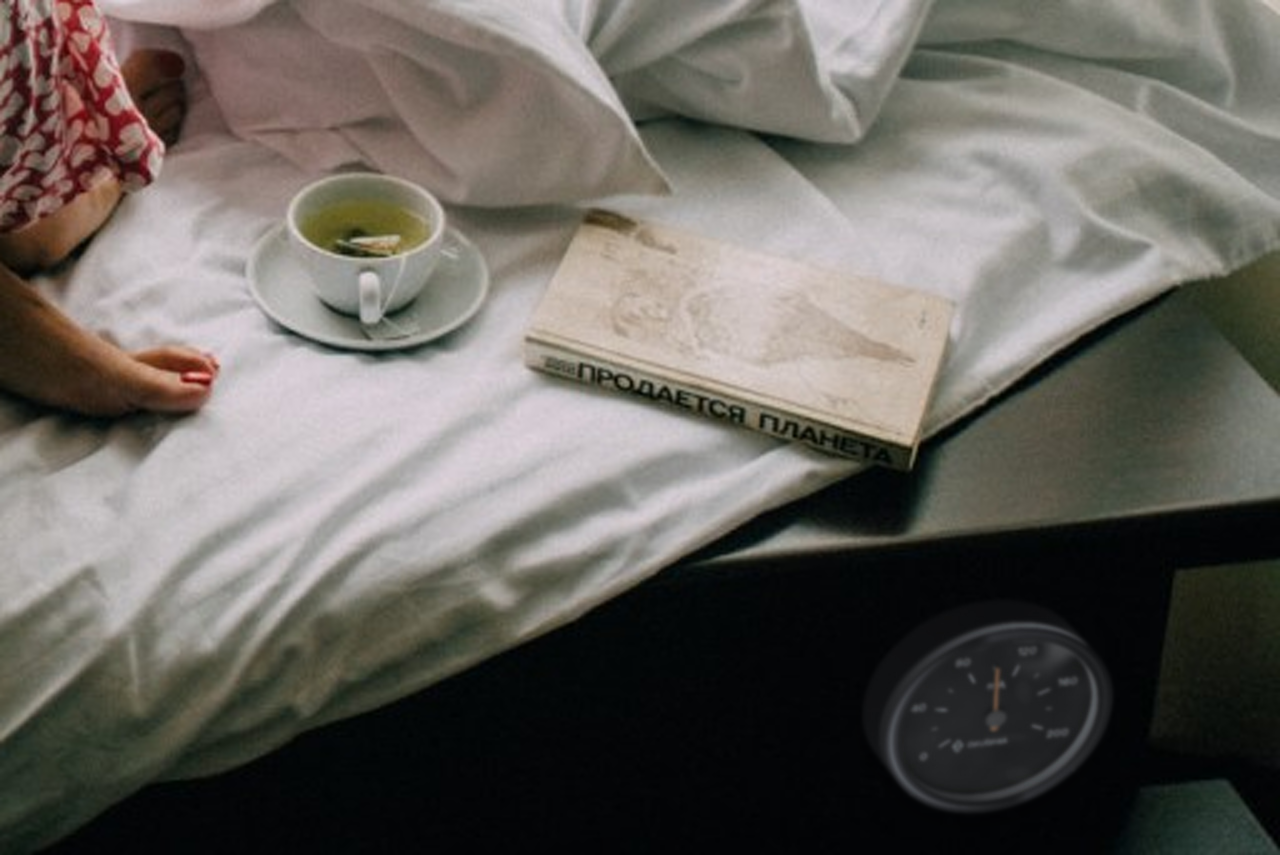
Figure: 100 mA
